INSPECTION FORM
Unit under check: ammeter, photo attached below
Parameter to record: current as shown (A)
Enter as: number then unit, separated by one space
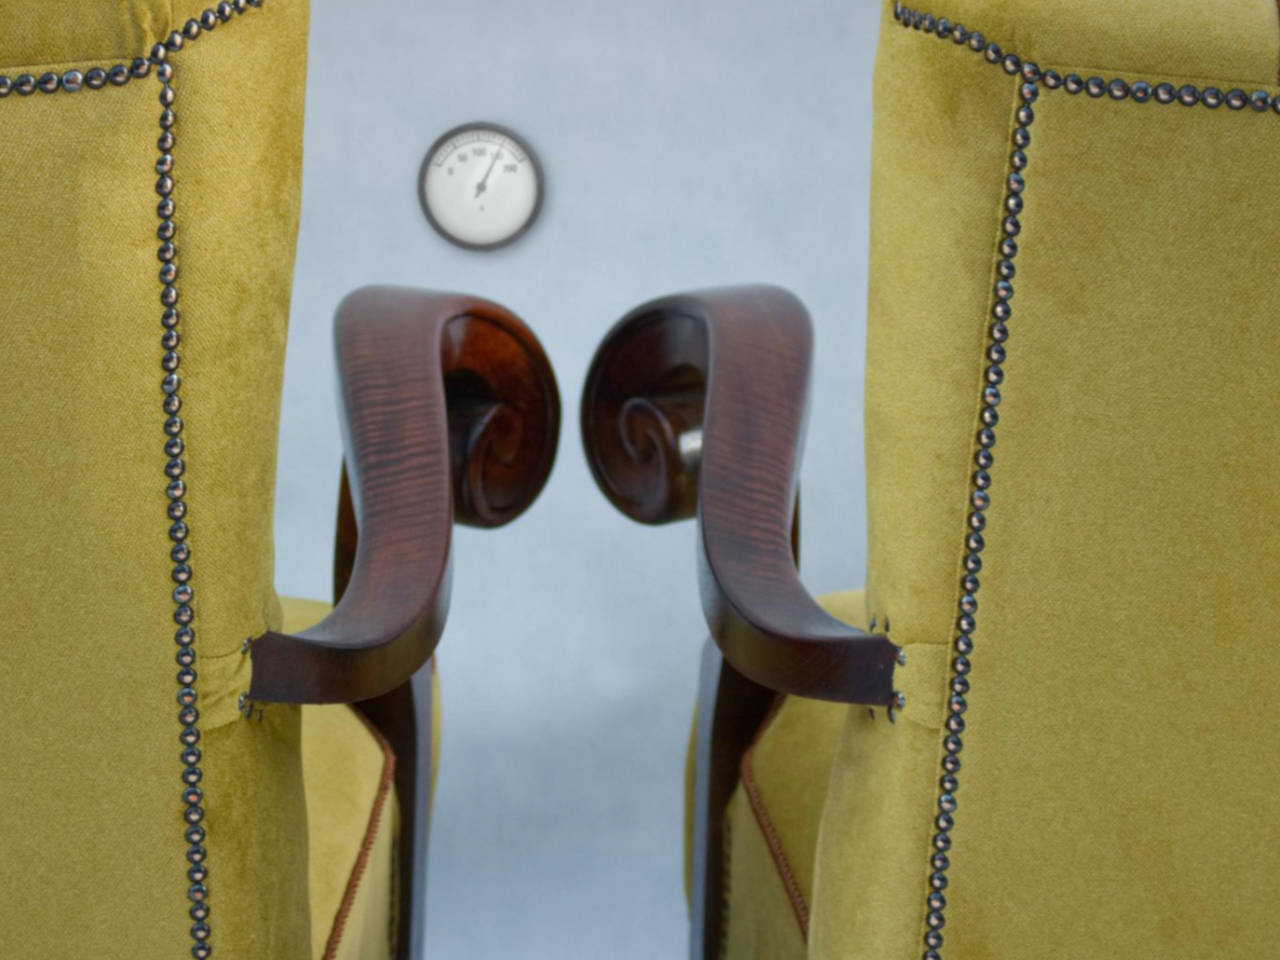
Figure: 150 A
